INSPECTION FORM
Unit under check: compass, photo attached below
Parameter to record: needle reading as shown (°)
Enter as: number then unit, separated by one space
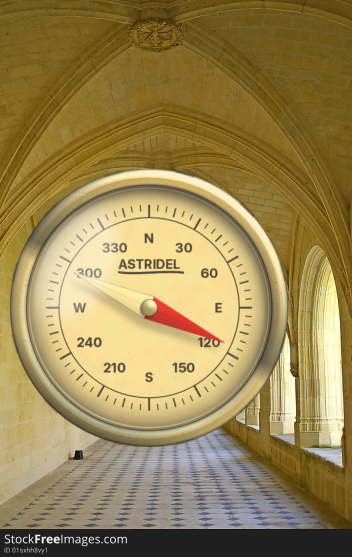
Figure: 115 °
